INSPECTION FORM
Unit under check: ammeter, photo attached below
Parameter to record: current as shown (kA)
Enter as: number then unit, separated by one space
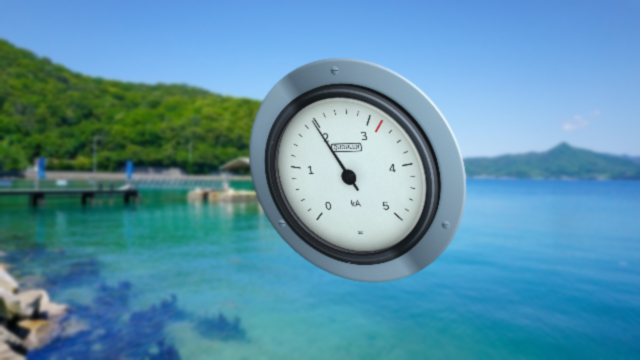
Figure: 2 kA
